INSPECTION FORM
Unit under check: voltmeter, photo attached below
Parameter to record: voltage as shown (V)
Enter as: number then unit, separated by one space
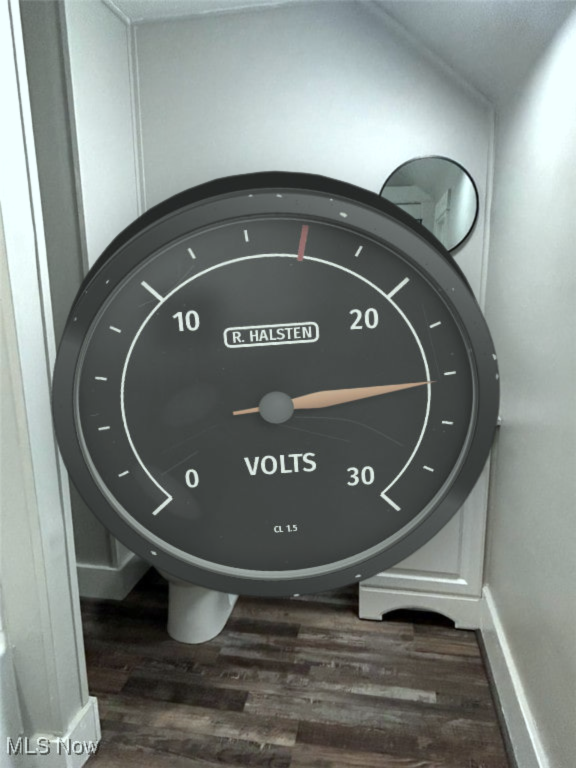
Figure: 24 V
